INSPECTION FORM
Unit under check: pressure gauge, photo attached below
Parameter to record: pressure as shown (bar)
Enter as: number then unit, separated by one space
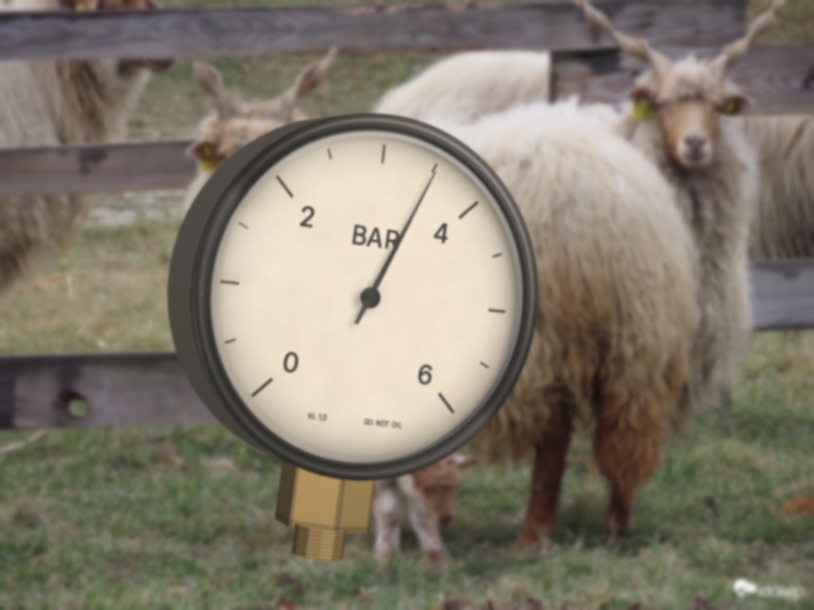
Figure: 3.5 bar
